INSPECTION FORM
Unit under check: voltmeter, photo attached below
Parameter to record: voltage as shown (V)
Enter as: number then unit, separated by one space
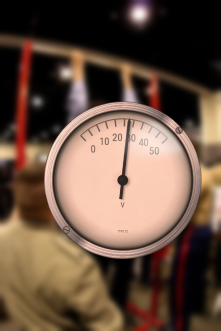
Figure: 27.5 V
